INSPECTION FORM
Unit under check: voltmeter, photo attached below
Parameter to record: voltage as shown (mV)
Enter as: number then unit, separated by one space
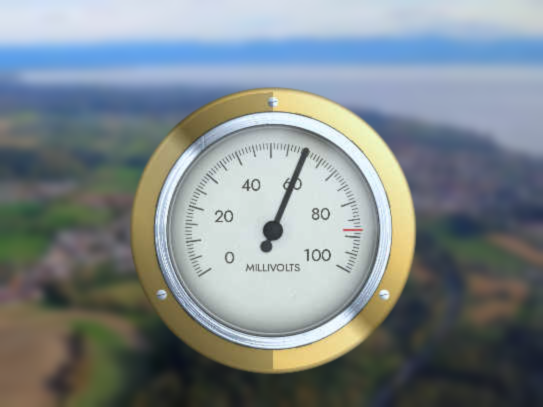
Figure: 60 mV
